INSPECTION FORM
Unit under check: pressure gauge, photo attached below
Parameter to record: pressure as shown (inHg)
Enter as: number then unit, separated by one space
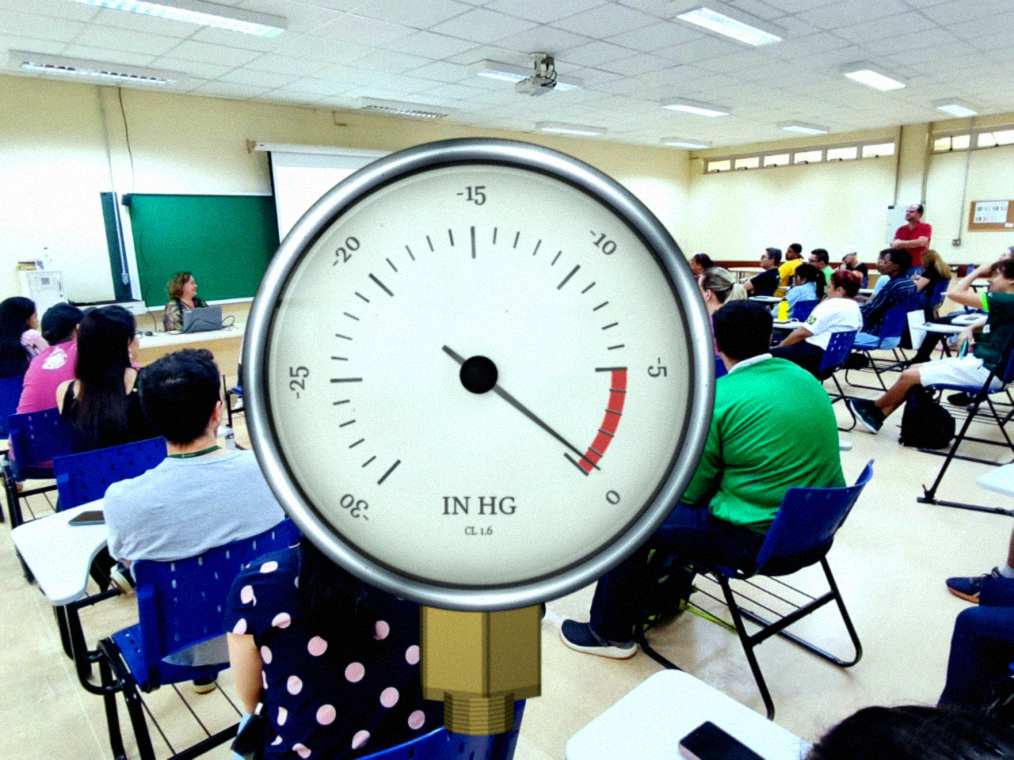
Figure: -0.5 inHg
